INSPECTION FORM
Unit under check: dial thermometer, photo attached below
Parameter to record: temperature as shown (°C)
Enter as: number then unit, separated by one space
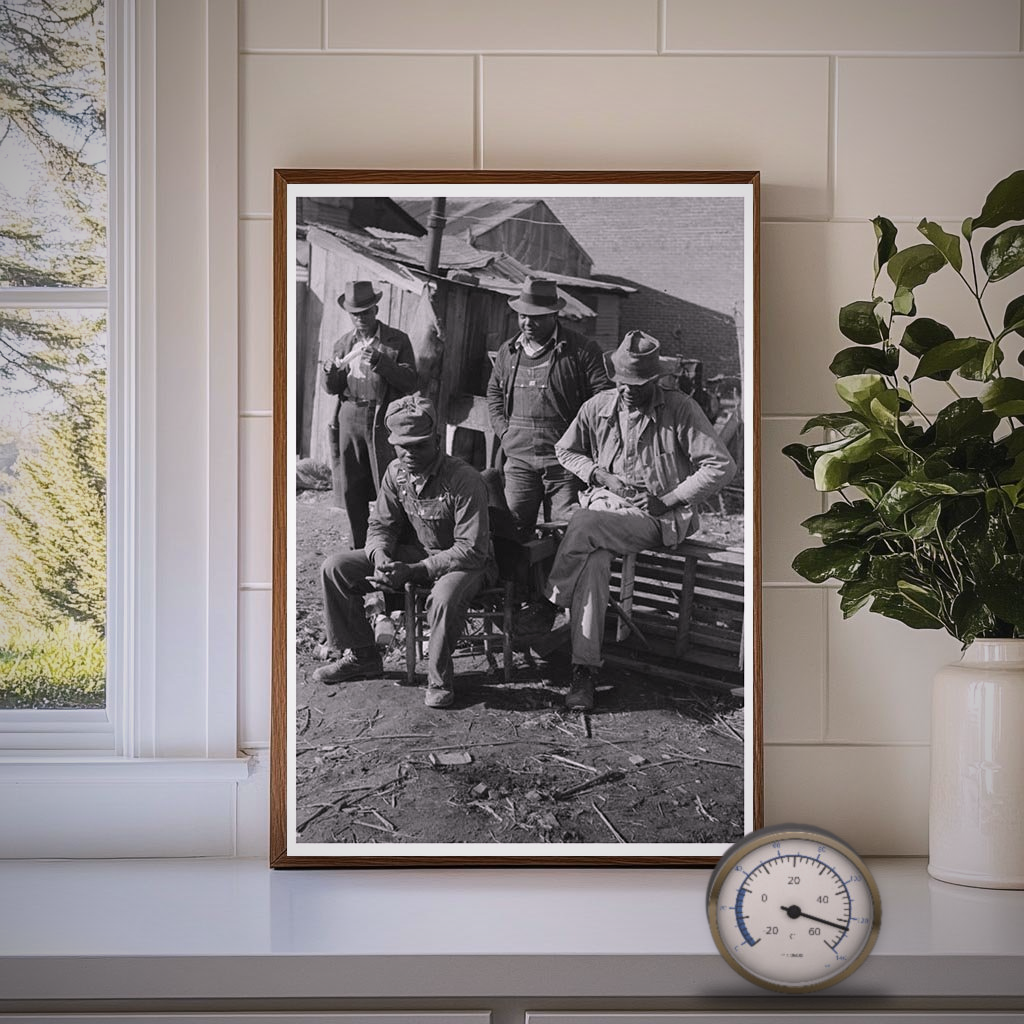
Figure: 52 °C
